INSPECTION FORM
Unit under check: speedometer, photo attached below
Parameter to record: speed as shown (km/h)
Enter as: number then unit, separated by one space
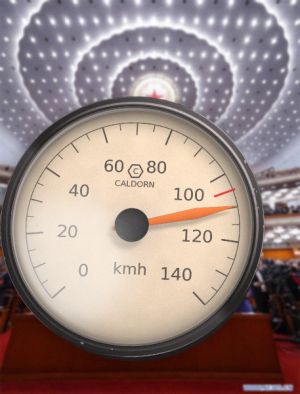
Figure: 110 km/h
